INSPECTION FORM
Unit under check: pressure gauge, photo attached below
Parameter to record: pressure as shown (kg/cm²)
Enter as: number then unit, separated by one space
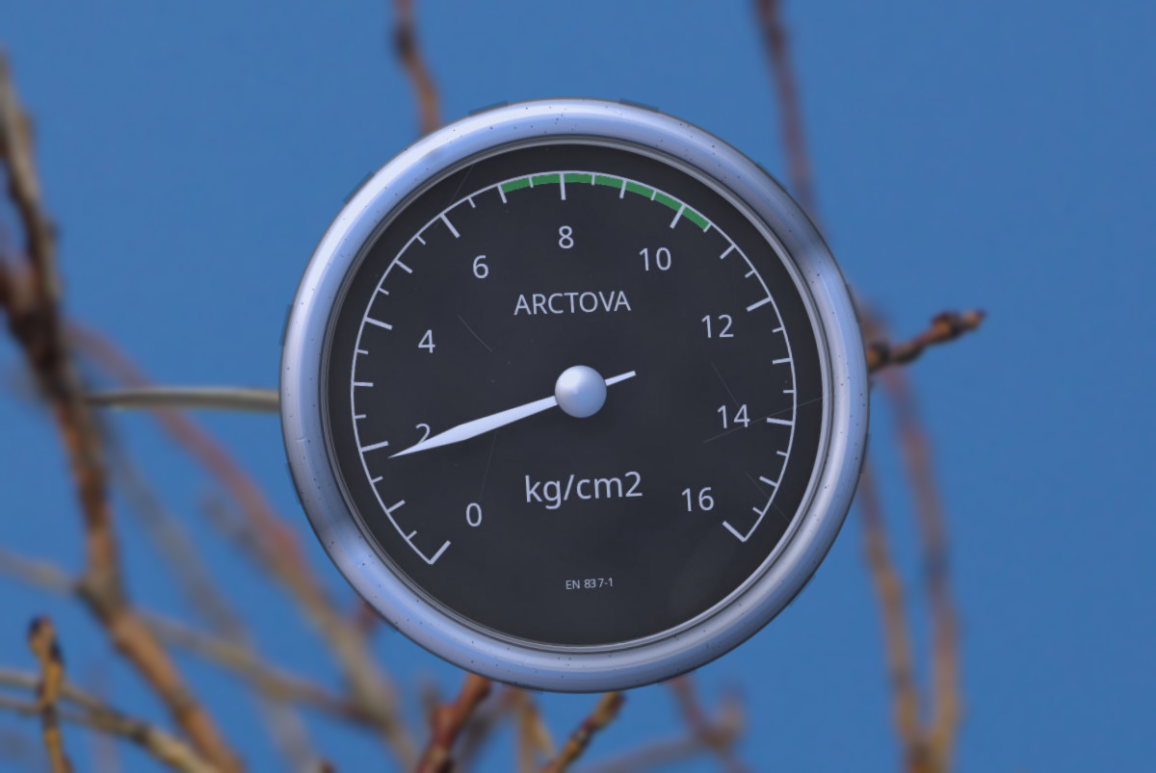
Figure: 1.75 kg/cm²
